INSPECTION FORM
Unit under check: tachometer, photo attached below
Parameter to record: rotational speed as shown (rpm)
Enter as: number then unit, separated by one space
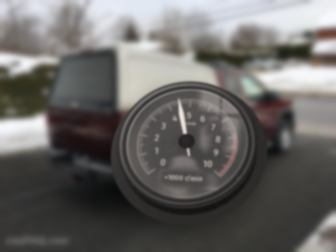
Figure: 4500 rpm
